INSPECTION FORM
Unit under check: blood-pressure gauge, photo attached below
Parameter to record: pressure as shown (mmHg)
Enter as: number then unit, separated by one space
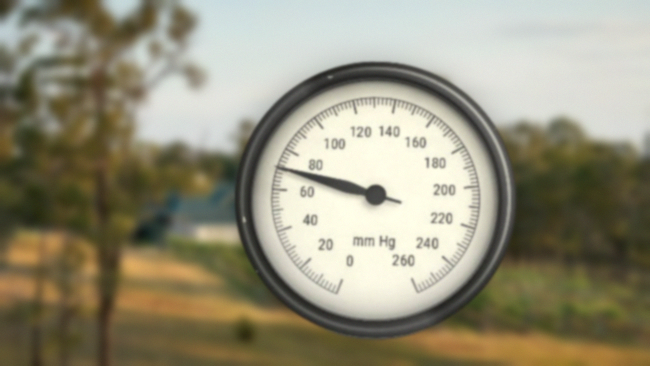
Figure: 70 mmHg
